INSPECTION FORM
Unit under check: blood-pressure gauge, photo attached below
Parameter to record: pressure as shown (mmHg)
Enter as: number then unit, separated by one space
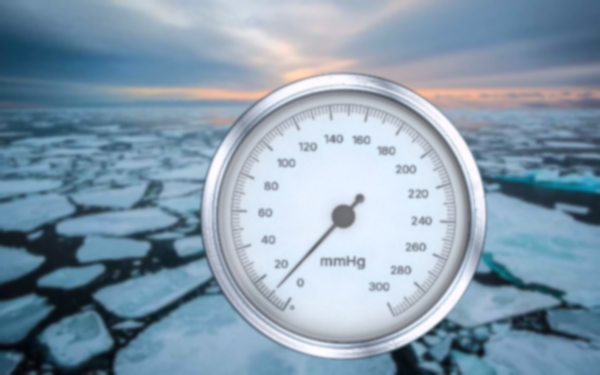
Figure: 10 mmHg
